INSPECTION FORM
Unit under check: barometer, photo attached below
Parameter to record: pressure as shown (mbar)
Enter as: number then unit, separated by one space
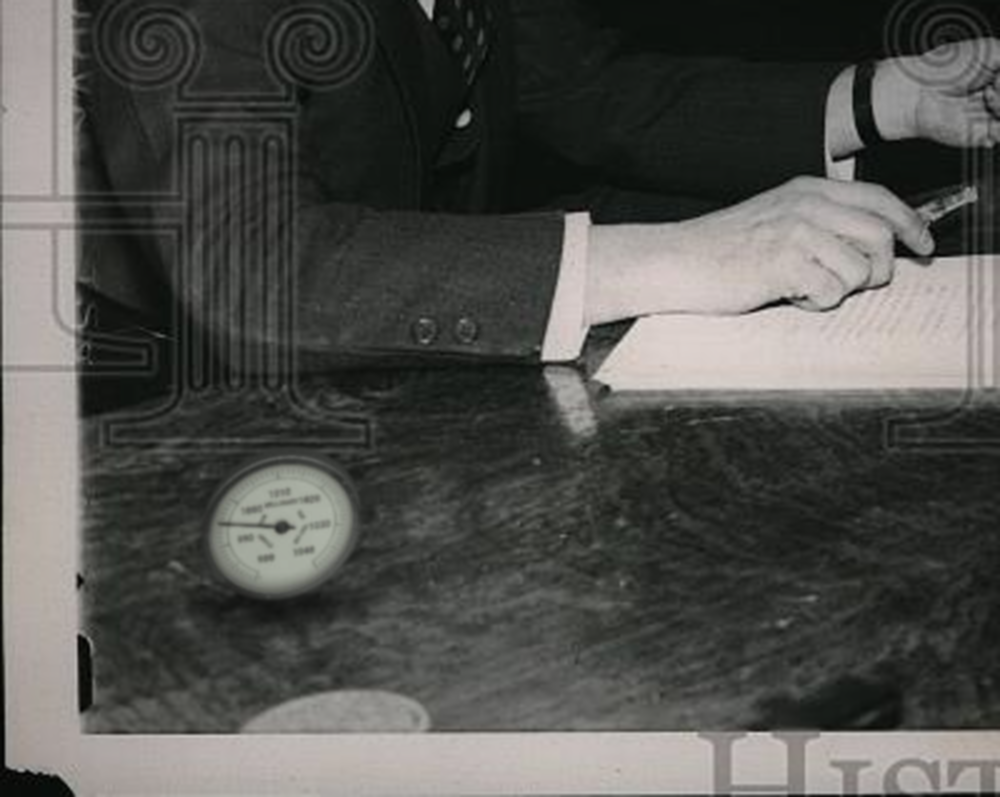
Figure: 995 mbar
